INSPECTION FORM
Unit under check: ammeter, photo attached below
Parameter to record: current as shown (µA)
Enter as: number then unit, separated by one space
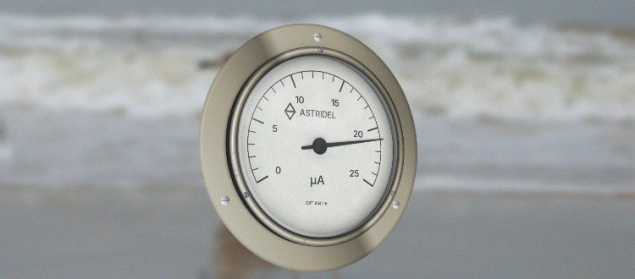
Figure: 21 µA
